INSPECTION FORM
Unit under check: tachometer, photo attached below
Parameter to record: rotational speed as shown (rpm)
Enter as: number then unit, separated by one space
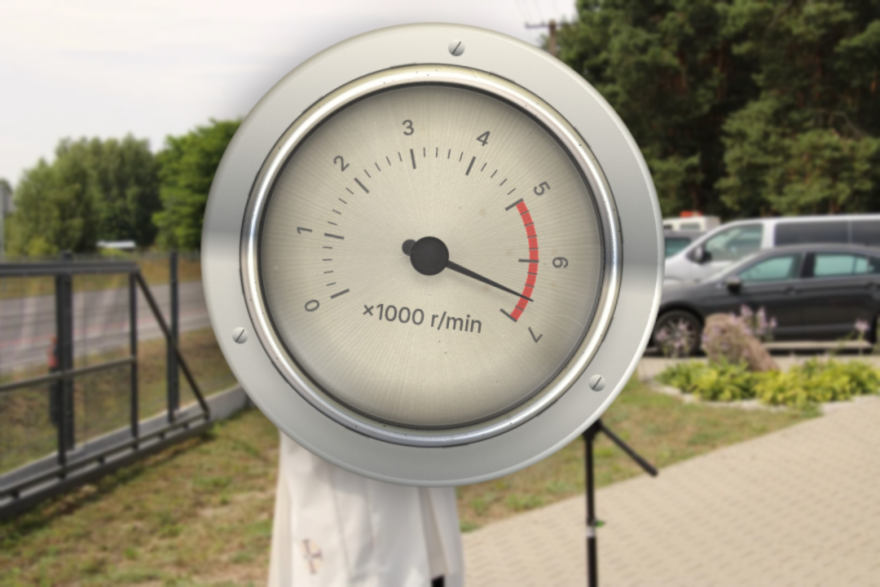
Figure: 6600 rpm
